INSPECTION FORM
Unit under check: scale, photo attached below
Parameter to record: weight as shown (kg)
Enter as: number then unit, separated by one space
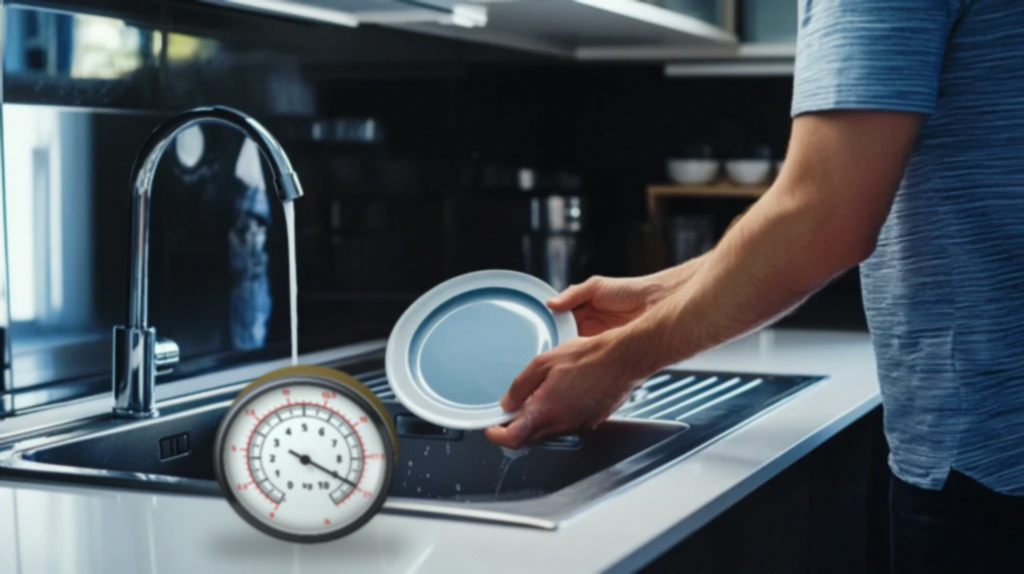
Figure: 9 kg
